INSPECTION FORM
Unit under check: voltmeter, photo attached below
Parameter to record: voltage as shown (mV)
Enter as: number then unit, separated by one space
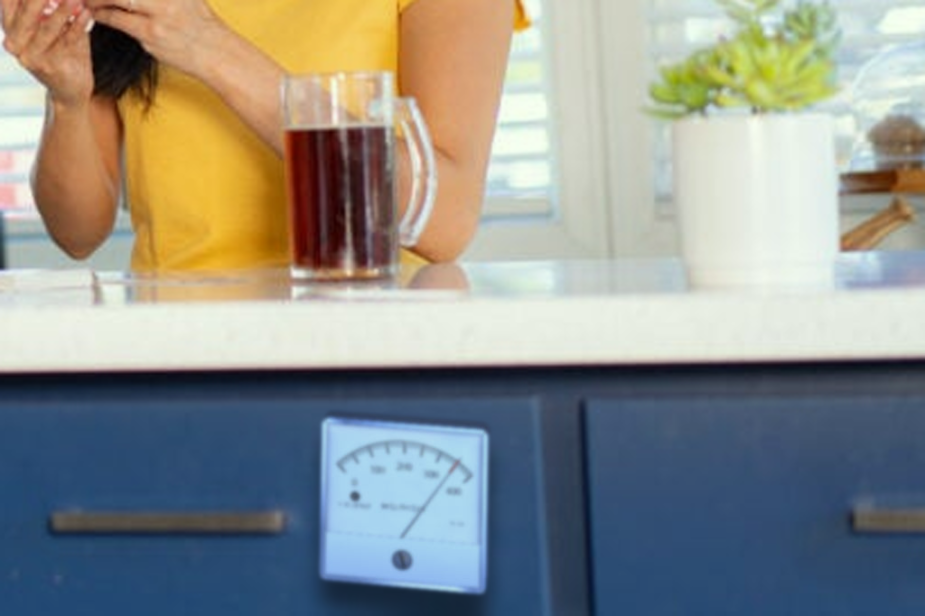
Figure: 350 mV
